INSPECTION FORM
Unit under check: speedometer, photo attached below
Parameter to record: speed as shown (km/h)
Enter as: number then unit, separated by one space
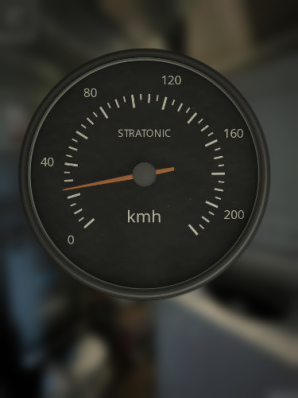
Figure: 25 km/h
